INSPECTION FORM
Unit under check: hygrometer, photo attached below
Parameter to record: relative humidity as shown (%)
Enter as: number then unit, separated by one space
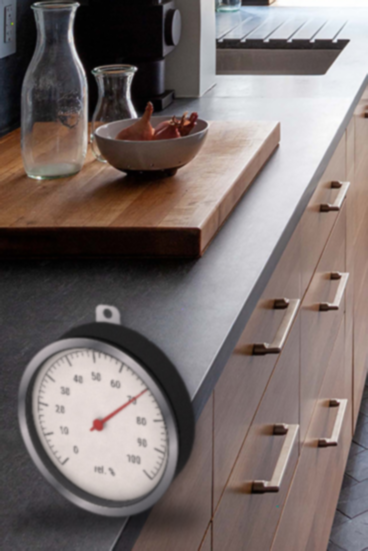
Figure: 70 %
